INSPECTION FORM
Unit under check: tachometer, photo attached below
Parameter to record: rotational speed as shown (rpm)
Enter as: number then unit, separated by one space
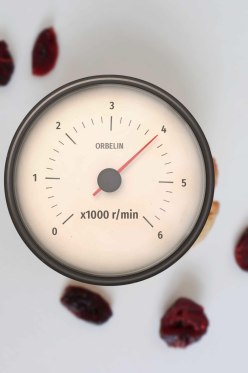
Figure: 4000 rpm
